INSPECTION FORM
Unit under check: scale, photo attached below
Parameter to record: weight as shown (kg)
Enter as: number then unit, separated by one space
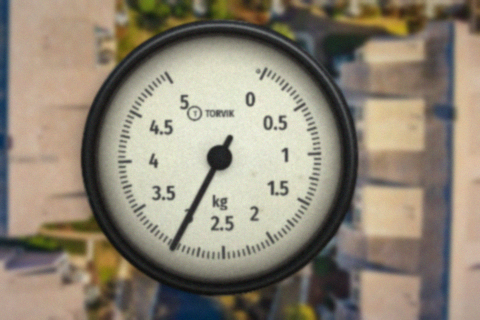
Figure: 3 kg
